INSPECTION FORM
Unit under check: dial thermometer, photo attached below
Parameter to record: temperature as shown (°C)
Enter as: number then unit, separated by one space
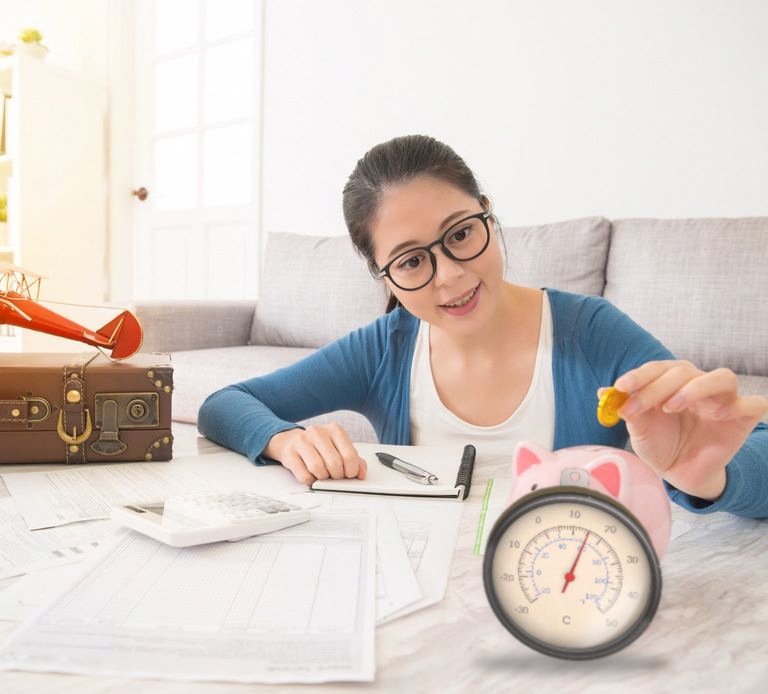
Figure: 15 °C
